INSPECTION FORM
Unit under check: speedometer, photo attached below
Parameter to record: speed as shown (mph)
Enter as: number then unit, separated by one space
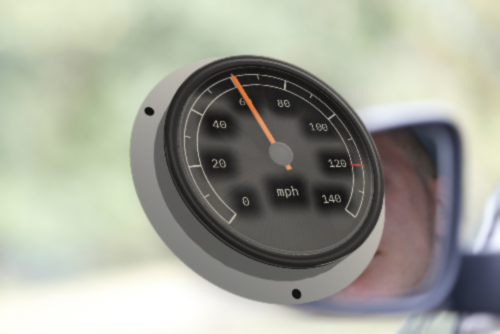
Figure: 60 mph
